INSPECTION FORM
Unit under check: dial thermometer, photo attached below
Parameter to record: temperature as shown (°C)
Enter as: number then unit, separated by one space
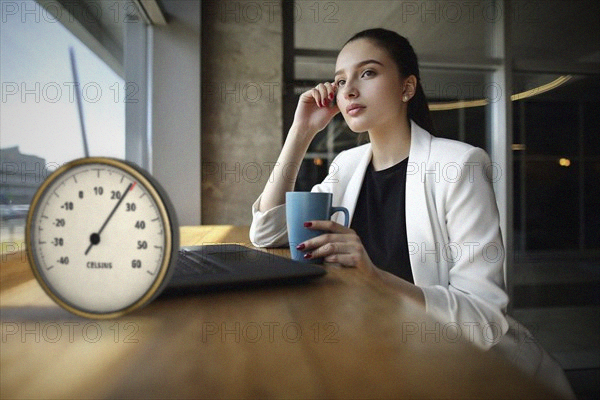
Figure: 25 °C
